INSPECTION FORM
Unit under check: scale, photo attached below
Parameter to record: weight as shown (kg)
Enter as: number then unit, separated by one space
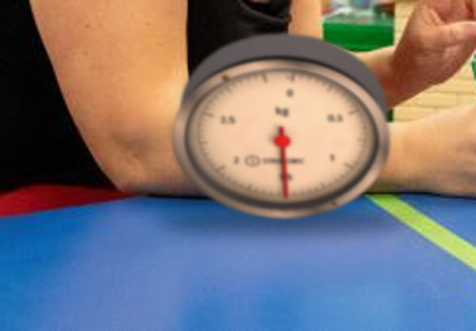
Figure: 1.5 kg
